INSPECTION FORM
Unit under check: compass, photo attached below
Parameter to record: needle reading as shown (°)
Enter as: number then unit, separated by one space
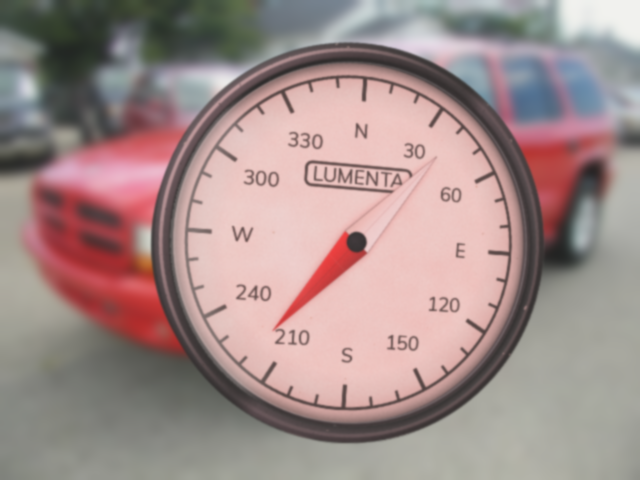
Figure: 220 °
